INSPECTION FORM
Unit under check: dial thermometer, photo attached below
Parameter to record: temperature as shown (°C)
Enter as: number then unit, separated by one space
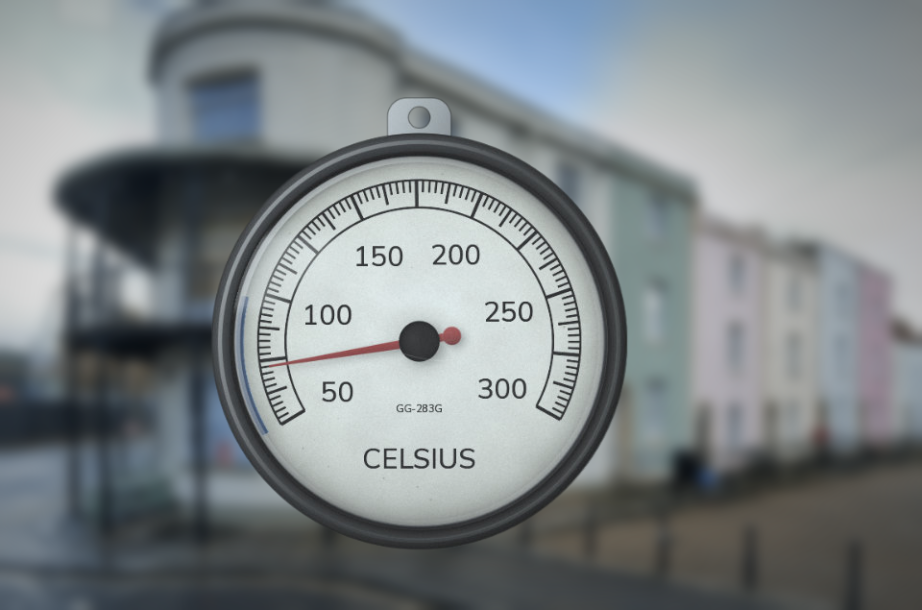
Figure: 72.5 °C
